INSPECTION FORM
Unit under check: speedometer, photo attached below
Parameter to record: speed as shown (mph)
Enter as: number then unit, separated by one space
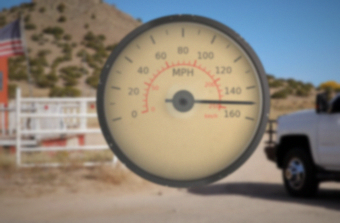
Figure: 150 mph
